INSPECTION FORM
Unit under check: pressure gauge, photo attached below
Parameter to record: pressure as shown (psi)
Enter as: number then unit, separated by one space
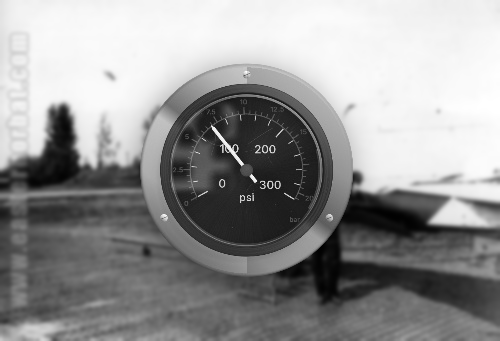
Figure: 100 psi
